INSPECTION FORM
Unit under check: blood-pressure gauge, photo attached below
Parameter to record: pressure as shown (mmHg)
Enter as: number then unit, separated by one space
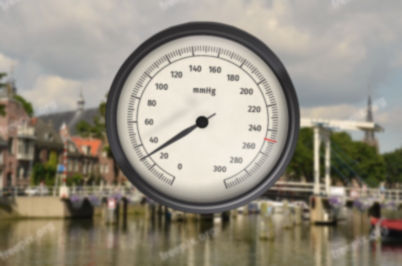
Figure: 30 mmHg
